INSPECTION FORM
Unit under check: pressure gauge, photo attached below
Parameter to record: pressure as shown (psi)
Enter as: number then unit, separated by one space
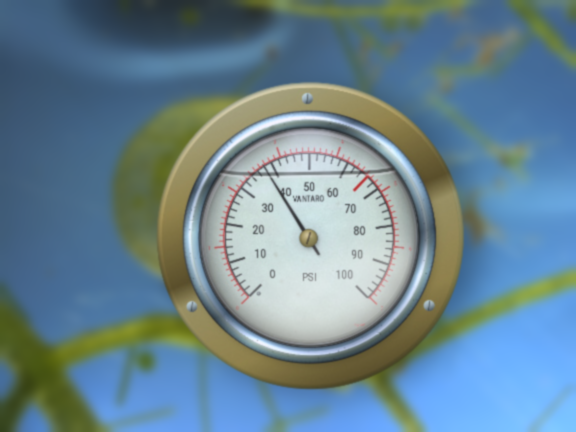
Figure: 38 psi
